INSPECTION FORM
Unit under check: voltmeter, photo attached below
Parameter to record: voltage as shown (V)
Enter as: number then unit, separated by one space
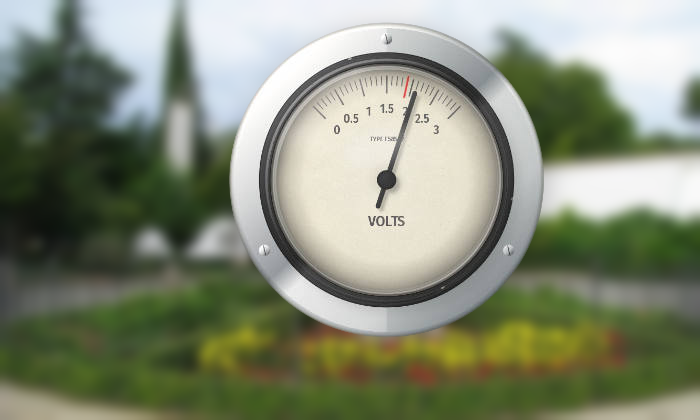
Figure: 2.1 V
